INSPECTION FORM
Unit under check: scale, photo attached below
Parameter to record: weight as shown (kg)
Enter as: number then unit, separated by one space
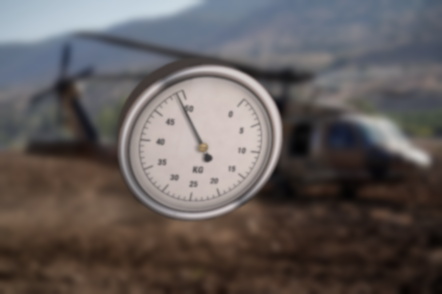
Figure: 49 kg
